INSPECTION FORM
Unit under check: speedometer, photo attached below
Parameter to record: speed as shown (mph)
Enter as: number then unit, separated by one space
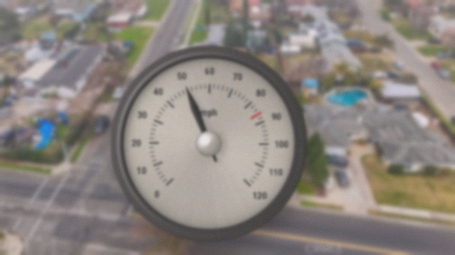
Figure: 50 mph
